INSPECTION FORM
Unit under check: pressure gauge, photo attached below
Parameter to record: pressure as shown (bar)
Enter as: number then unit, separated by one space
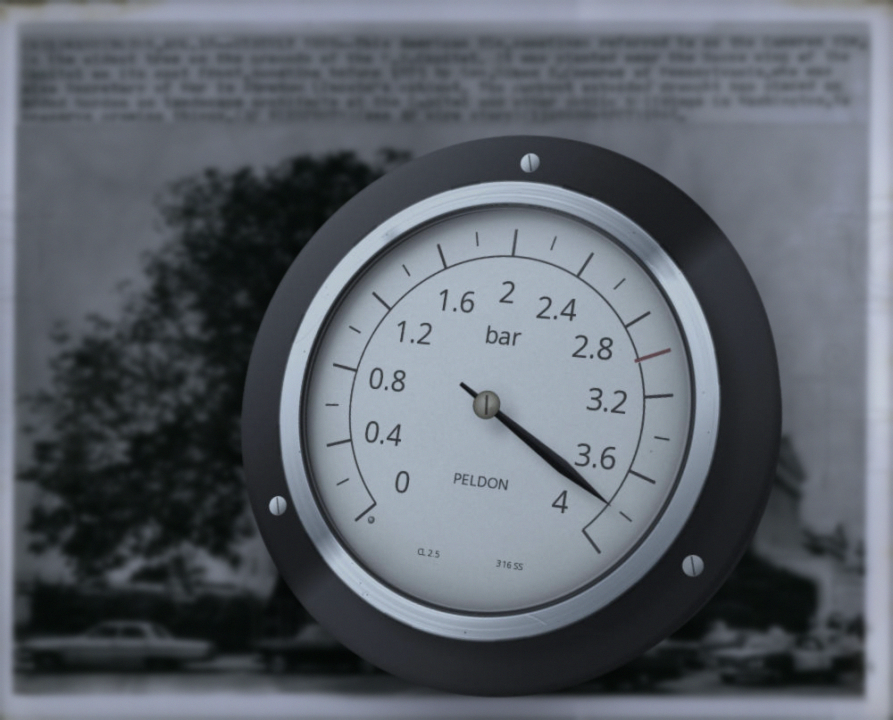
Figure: 3.8 bar
